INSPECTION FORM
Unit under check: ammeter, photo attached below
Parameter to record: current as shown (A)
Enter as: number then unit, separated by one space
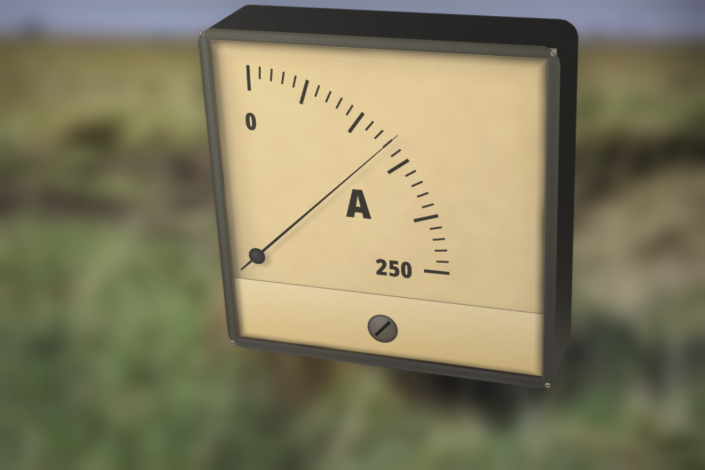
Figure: 130 A
